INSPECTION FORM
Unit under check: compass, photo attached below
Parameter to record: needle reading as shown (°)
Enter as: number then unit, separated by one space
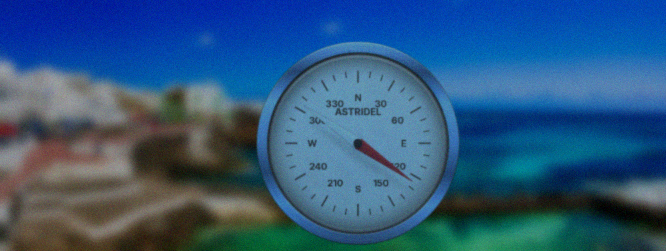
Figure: 125 °
